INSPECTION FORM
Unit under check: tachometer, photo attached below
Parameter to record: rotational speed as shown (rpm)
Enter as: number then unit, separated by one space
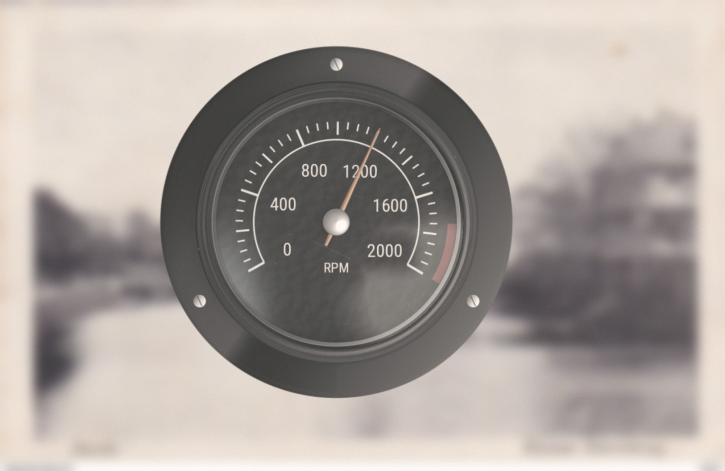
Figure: 1200 rpm
